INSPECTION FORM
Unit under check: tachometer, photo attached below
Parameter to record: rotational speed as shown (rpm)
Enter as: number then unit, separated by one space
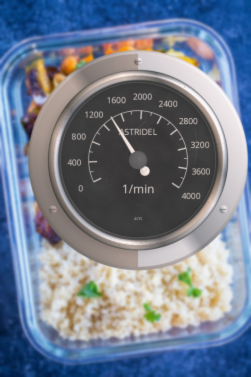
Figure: 1400 rpm
